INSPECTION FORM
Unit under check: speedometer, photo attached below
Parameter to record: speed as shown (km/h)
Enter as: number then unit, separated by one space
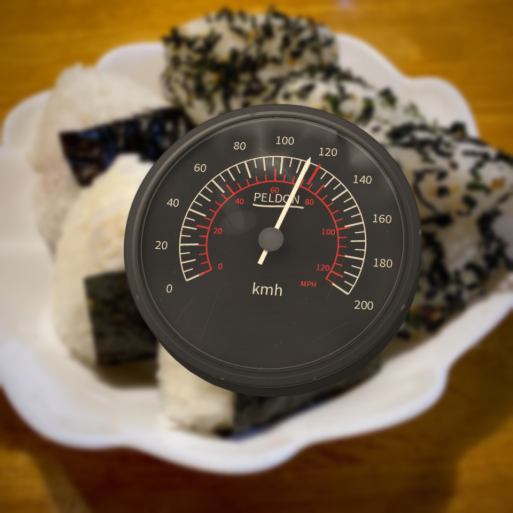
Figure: 115 km/h
